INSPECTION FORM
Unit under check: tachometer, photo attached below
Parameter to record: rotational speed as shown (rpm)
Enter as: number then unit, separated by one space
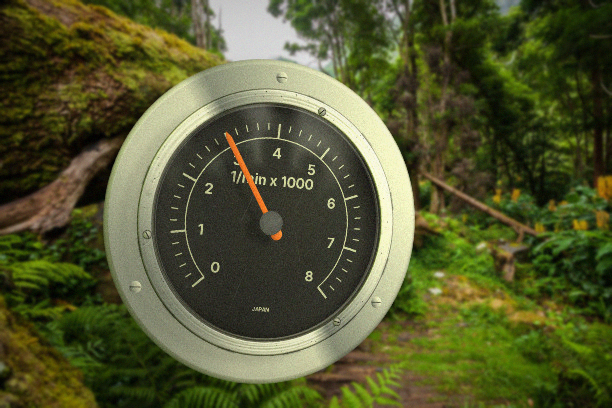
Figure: 3000 rpm
